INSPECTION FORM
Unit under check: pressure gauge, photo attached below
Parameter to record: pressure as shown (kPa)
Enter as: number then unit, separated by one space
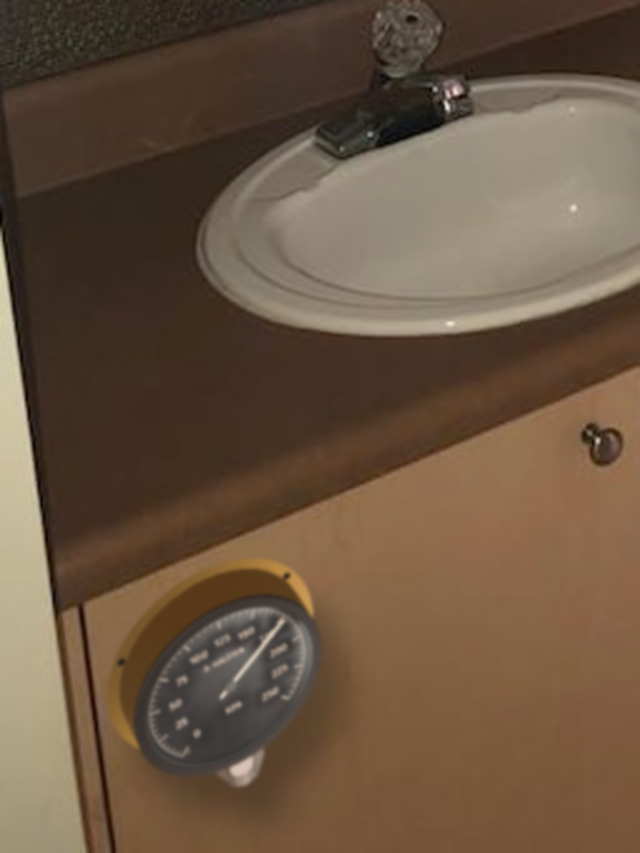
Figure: 175 kPa
